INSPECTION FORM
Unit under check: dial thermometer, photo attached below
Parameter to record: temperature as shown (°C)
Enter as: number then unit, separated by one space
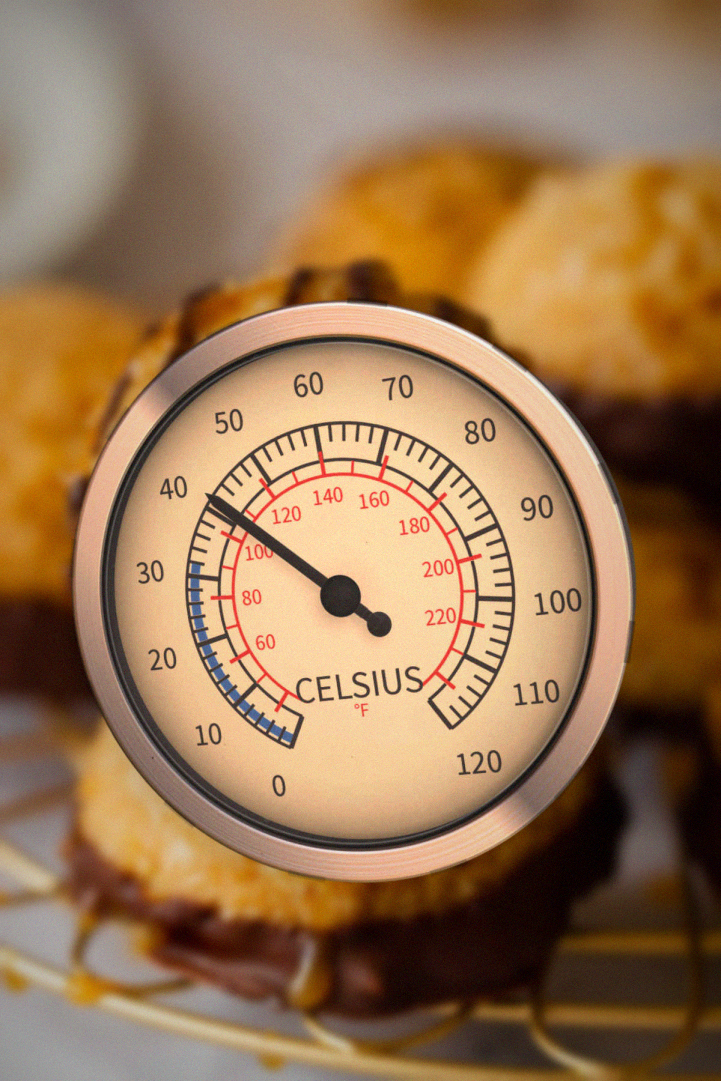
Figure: 42 °C
